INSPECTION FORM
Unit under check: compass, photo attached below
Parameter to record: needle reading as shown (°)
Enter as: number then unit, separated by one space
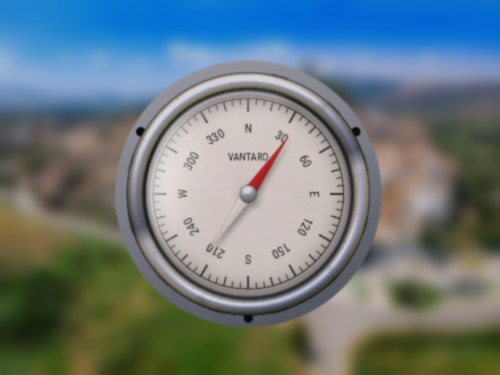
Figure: 35 °
